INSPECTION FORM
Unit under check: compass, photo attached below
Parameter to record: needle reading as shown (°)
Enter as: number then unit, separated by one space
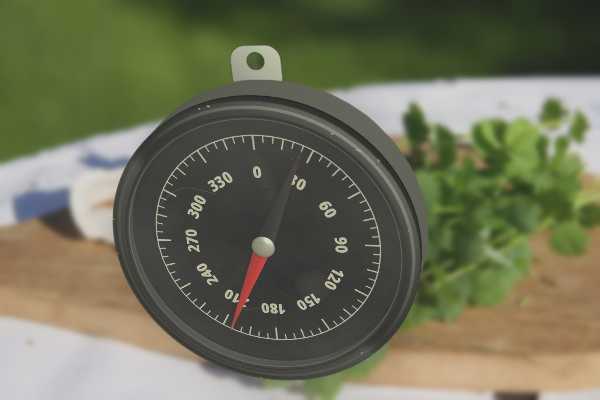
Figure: 205 °
